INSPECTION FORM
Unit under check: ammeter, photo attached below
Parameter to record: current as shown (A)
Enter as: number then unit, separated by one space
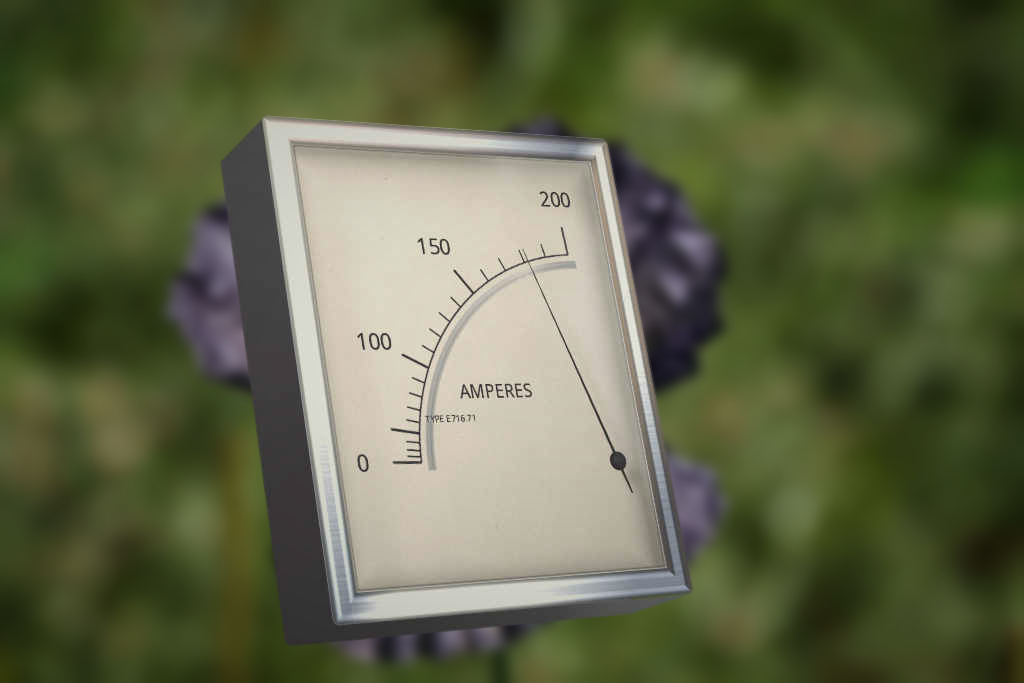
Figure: 180 A
